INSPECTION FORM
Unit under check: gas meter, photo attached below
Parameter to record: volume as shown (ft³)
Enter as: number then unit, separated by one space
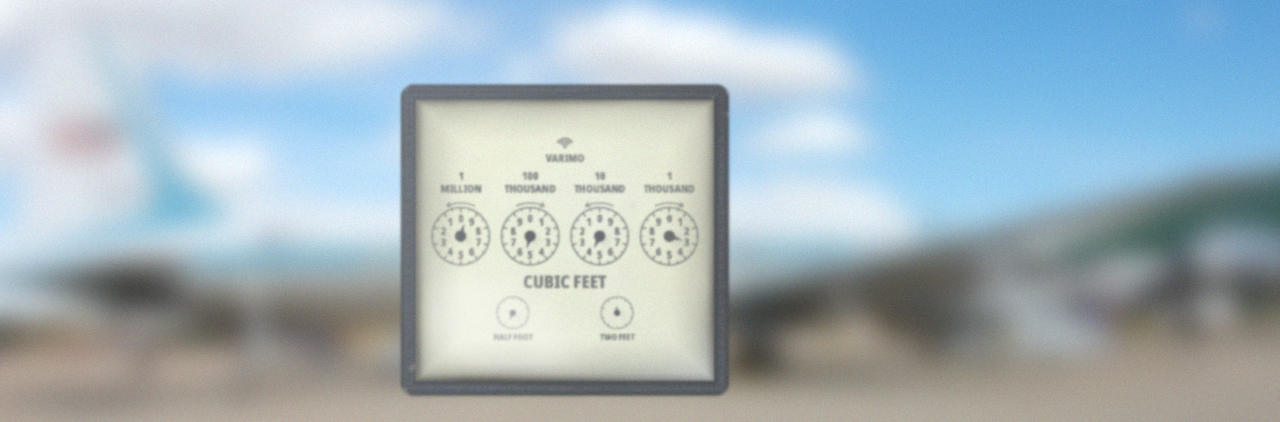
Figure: 954300 ft³
